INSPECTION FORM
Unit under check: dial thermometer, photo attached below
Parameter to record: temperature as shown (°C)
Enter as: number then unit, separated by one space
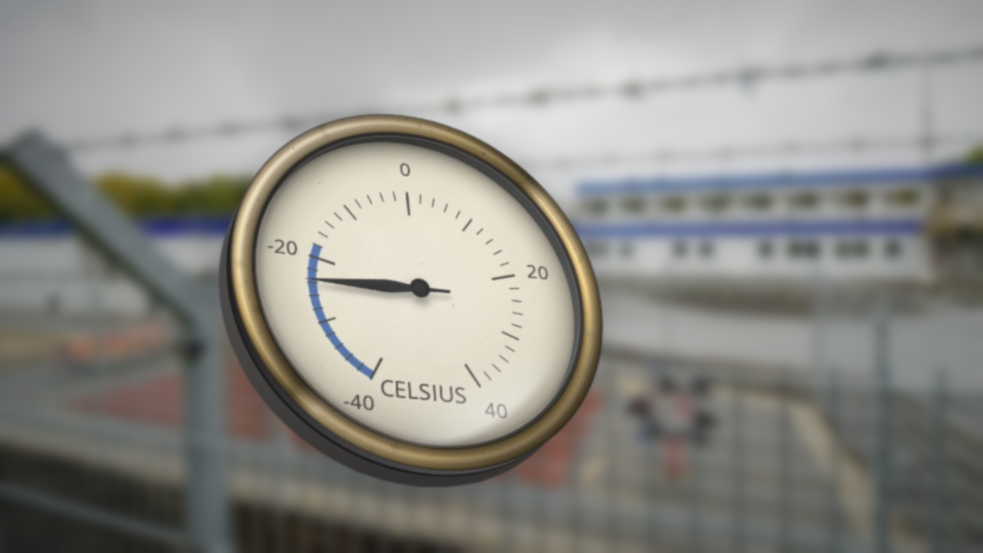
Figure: -24 °C
